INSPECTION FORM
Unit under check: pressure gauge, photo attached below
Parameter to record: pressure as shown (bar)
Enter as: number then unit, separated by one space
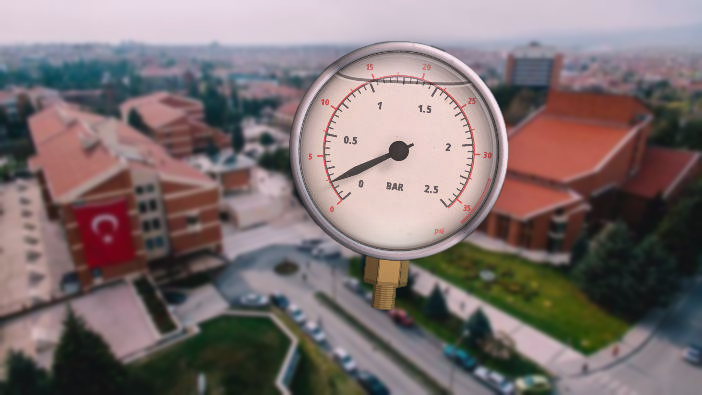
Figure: 0.15 bar
